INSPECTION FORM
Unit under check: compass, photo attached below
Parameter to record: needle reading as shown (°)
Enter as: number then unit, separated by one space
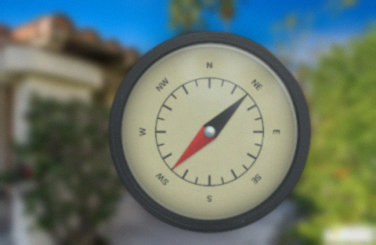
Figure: 225 °
